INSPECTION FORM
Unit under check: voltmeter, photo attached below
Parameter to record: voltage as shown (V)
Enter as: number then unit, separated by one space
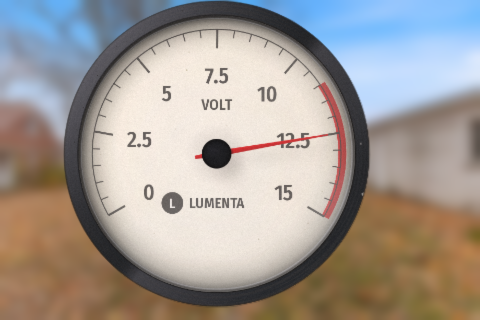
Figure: 12.5 V
